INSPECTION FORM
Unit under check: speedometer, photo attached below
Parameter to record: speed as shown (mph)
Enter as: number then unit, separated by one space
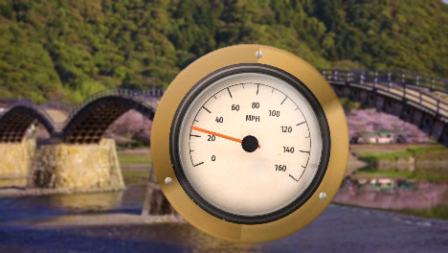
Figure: 25 mph
